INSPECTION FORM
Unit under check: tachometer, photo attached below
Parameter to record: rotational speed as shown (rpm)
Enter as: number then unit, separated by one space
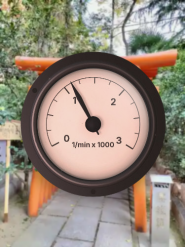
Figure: 1125 rpm
